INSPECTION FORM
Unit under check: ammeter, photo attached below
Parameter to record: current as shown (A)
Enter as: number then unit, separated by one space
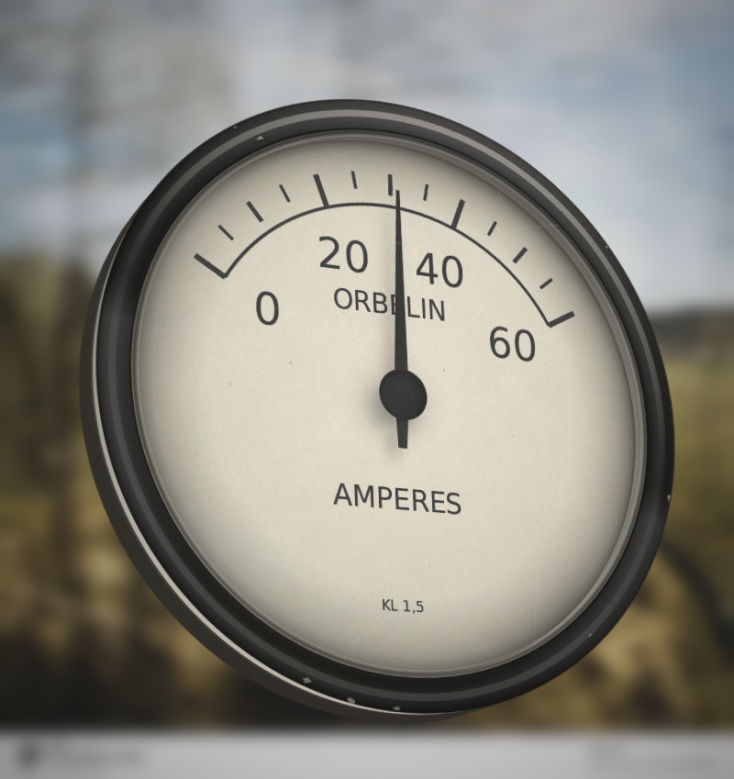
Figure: 30 A
